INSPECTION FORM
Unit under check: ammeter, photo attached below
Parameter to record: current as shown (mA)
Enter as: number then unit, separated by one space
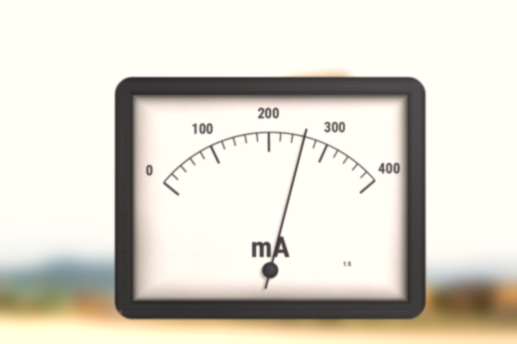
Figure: 260 mA
